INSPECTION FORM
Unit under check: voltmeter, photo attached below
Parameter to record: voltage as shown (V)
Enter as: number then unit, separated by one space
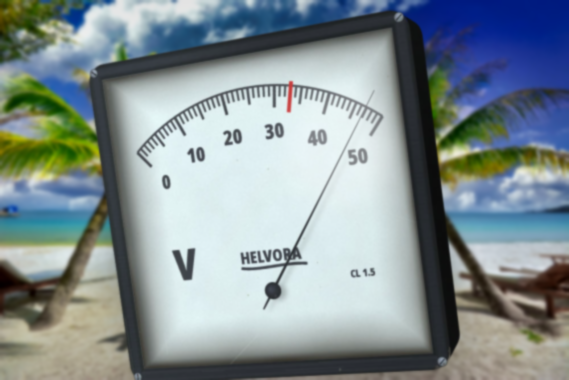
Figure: 47 V
